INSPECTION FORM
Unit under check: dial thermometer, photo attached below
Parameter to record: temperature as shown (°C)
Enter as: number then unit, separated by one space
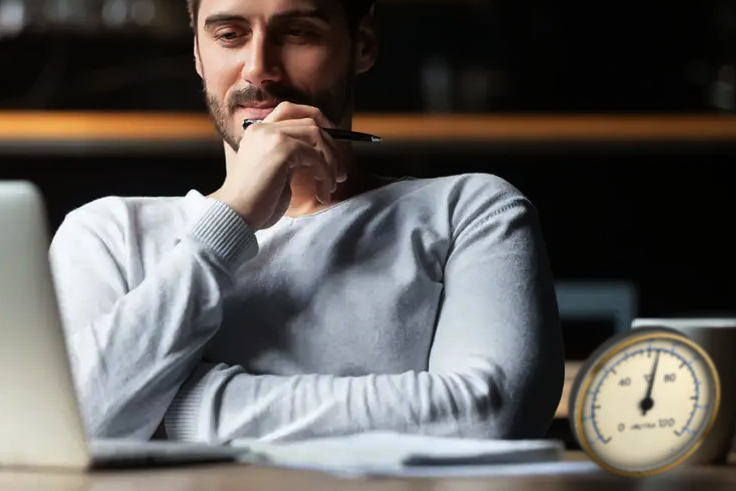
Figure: 64 °C
